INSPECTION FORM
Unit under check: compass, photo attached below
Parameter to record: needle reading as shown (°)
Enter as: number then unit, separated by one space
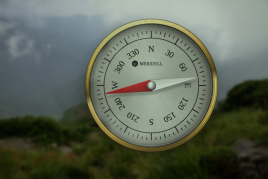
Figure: 260 °
